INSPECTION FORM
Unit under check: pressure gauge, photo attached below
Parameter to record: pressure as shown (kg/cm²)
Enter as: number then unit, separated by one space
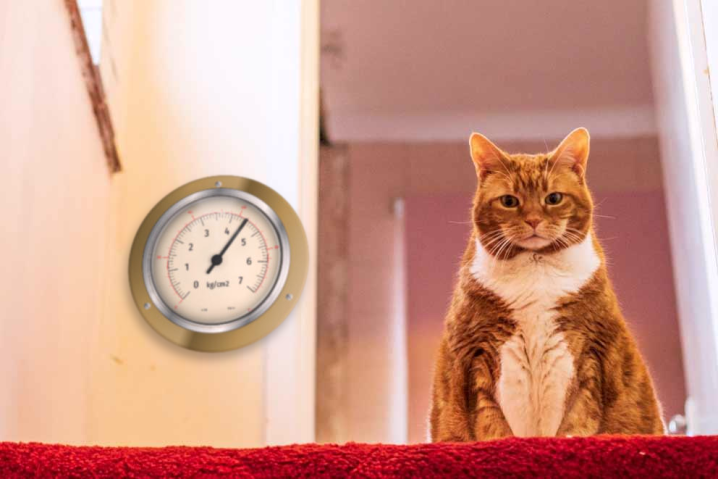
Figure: 4.5 kg/cm²
